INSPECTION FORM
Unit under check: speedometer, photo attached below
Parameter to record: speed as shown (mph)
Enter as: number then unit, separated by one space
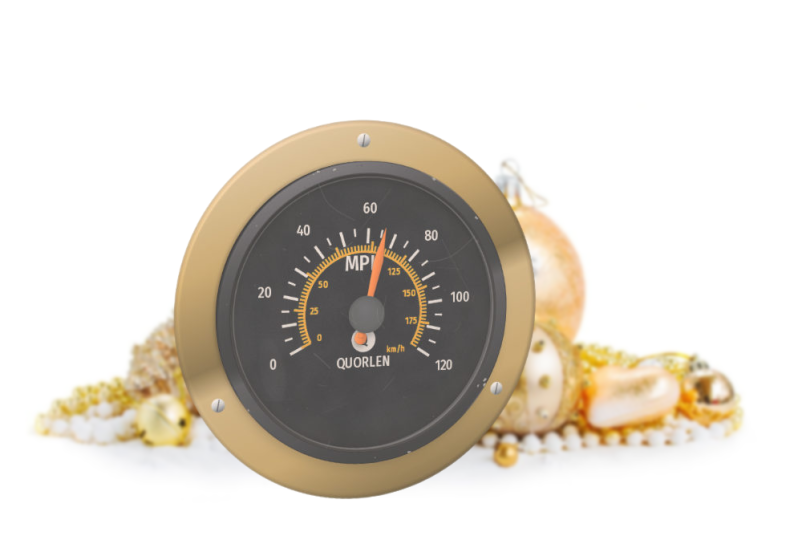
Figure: 65 mph
